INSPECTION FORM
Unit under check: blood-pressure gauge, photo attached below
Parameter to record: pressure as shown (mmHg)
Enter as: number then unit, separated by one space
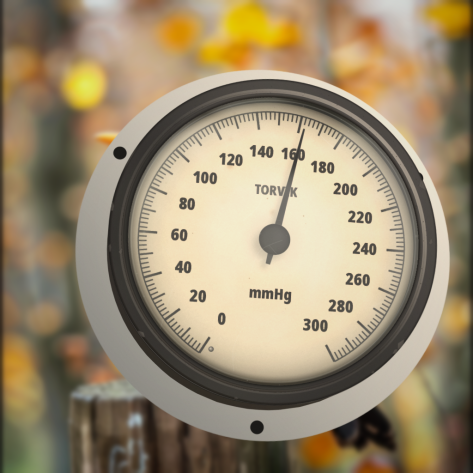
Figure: 162 mmHg
